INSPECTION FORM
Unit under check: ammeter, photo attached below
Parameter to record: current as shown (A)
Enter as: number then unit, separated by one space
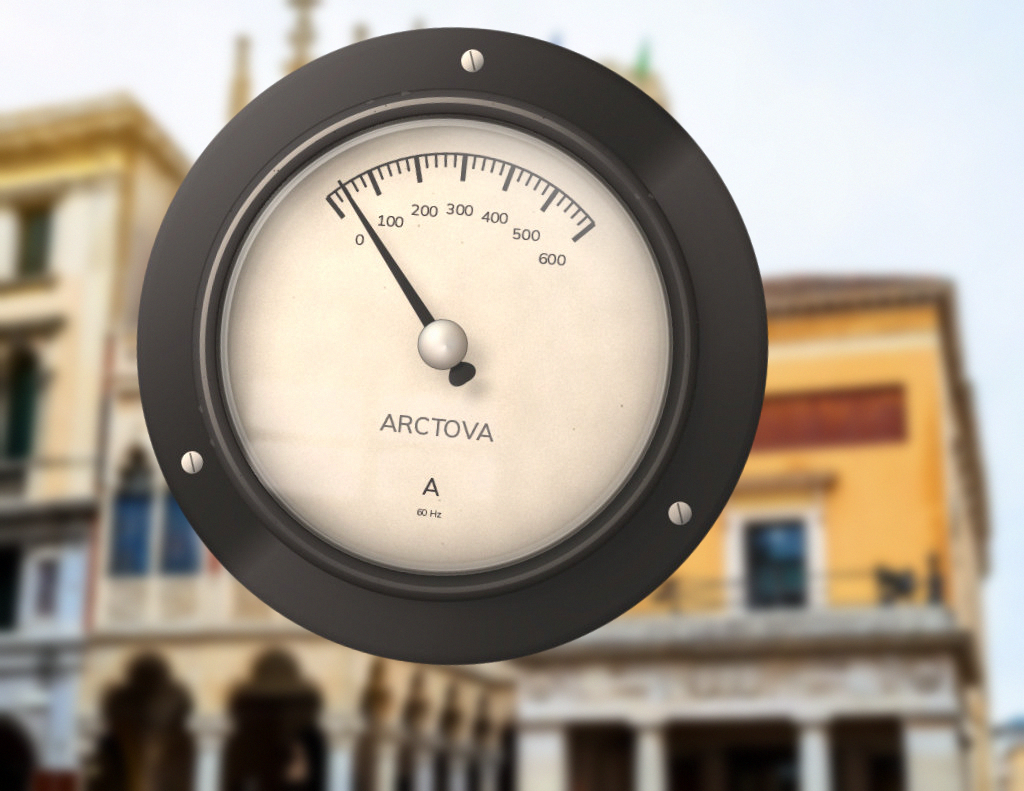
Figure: 40 A
